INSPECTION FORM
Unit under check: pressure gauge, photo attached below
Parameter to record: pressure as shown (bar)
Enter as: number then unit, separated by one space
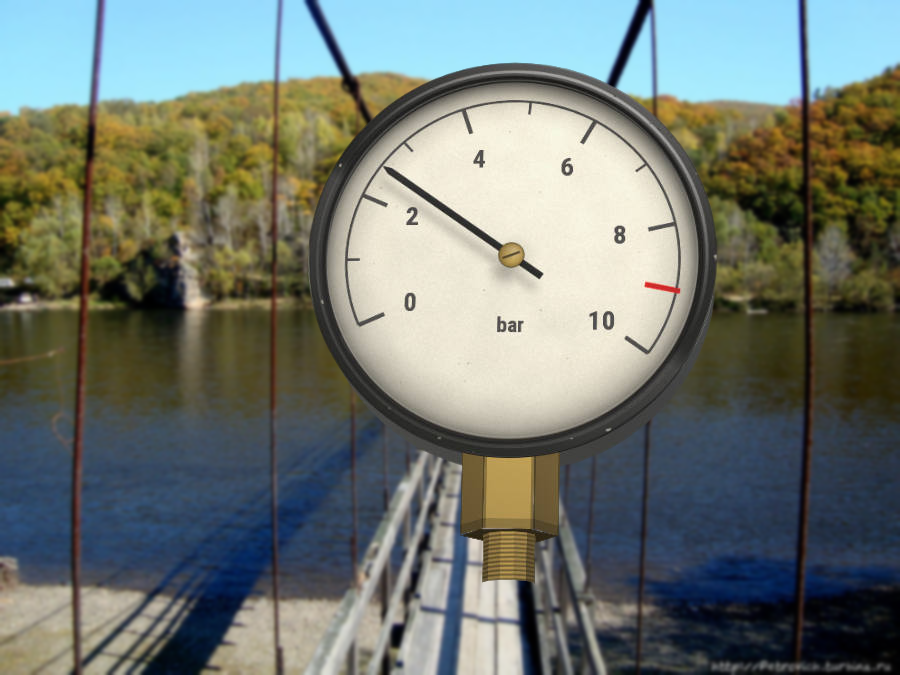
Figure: 2.5 bar
